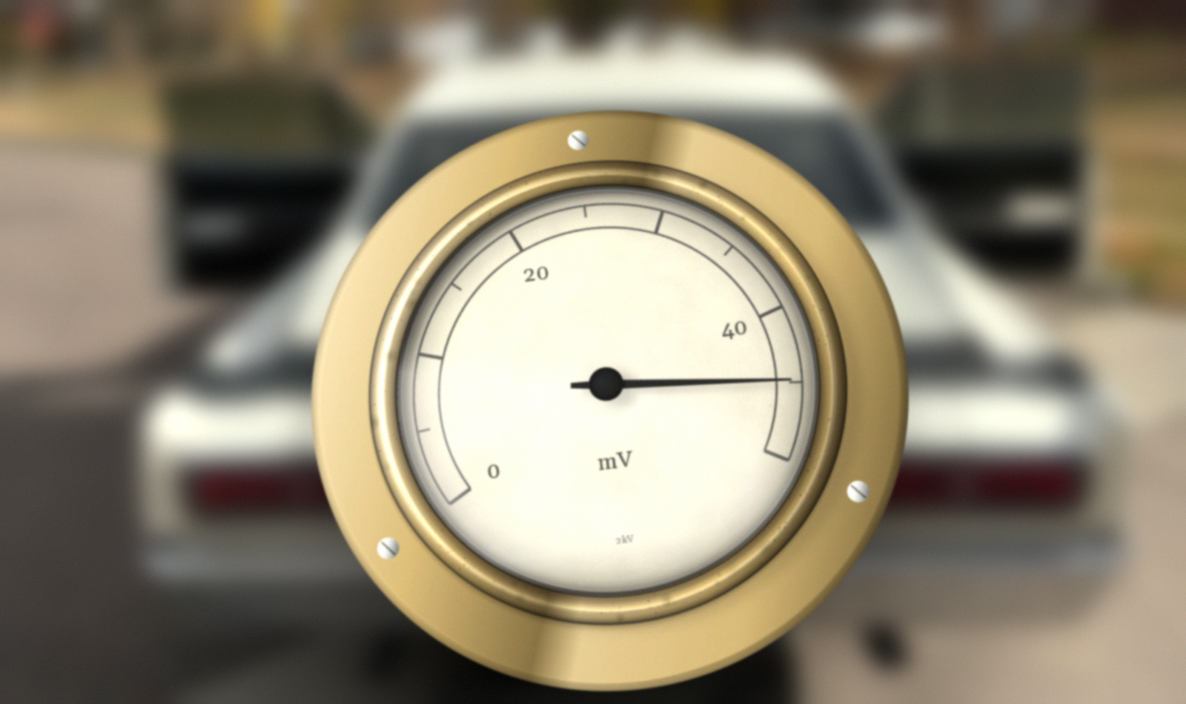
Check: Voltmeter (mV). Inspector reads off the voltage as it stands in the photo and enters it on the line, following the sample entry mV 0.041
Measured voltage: mV 45
